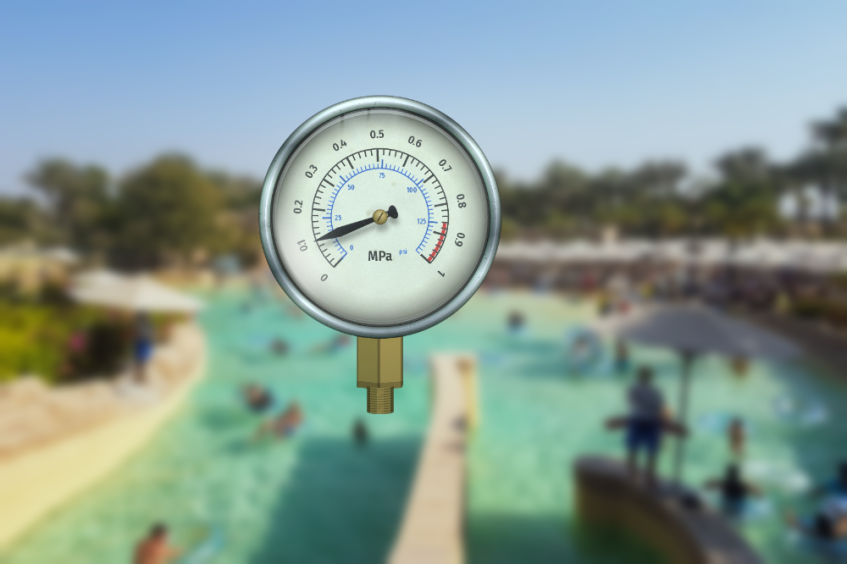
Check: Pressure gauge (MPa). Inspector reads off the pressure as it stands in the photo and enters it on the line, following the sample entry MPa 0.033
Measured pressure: MPa 0.1
